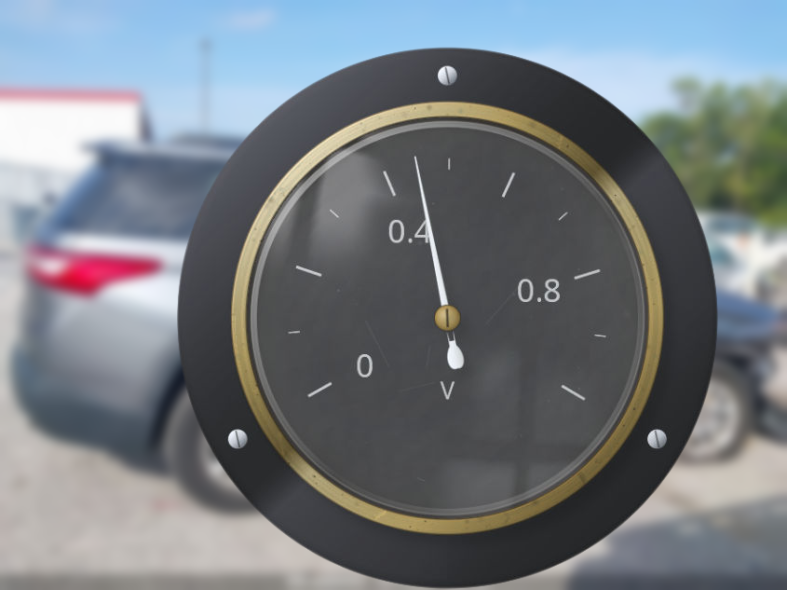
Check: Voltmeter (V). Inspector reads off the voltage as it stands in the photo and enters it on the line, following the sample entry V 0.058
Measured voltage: V 0.45
